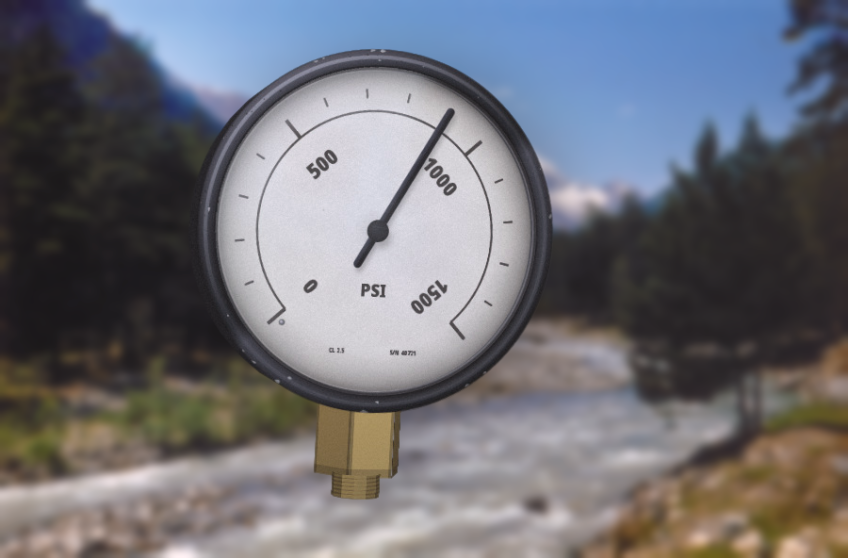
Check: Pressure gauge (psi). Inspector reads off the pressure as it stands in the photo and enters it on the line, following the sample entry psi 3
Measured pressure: psi 900
